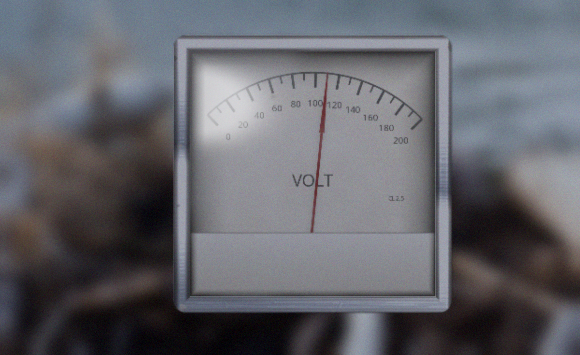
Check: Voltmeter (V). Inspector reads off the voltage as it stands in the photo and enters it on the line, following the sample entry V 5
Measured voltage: V 110
